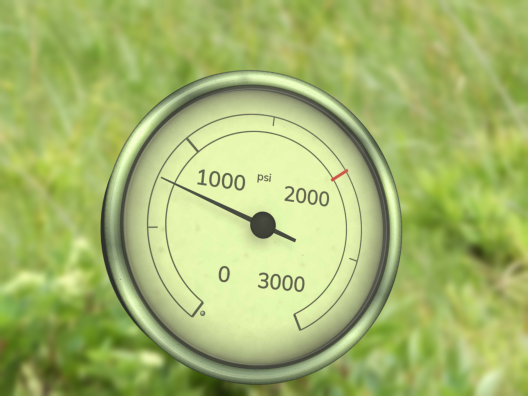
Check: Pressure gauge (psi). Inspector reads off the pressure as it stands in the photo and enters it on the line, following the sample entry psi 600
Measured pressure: psi 750
